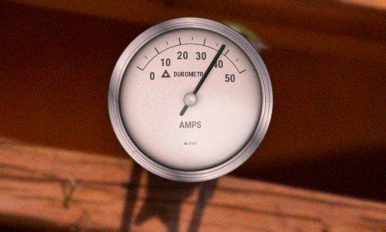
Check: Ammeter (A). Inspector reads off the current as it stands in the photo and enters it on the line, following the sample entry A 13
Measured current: A 37.5
